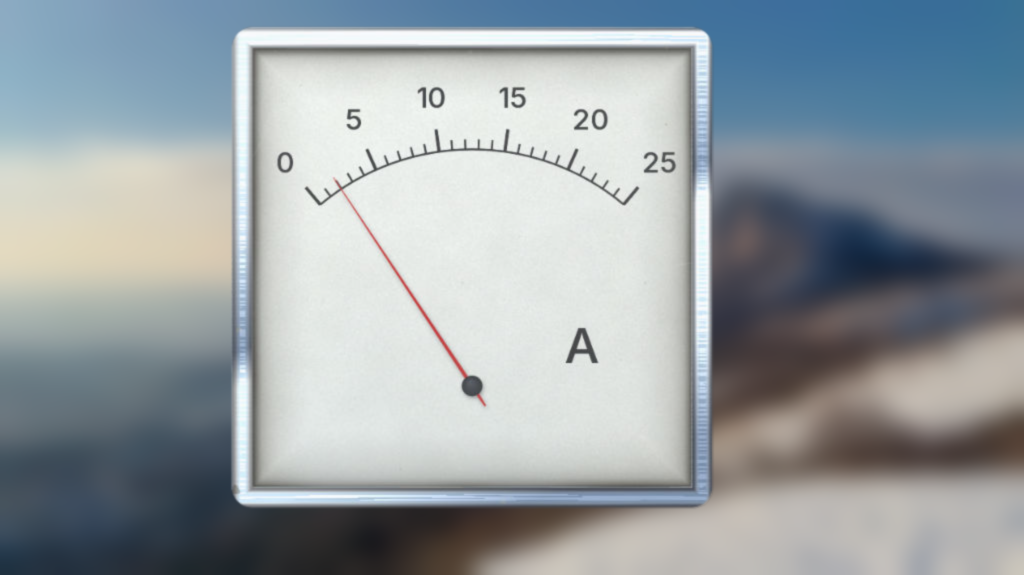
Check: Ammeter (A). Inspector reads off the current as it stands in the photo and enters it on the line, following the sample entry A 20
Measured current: A 2
